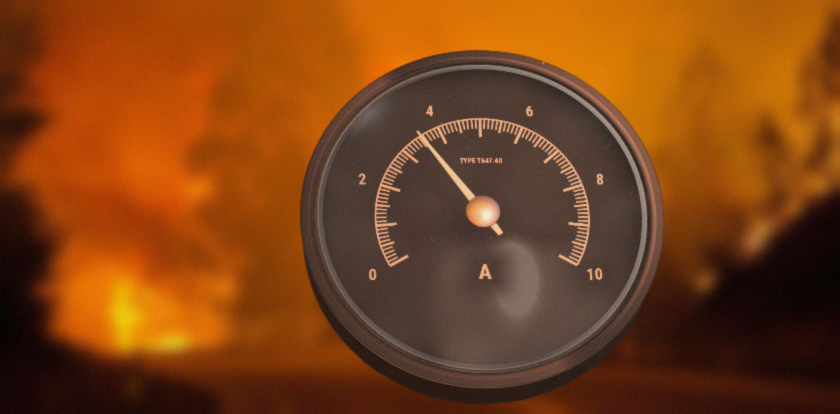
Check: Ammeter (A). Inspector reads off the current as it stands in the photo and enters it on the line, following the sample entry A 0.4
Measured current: A 3.5
